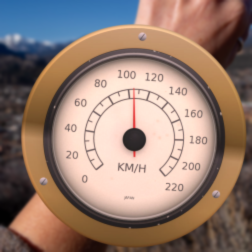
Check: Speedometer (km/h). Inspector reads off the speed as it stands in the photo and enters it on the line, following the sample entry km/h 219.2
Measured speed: km/h 105
